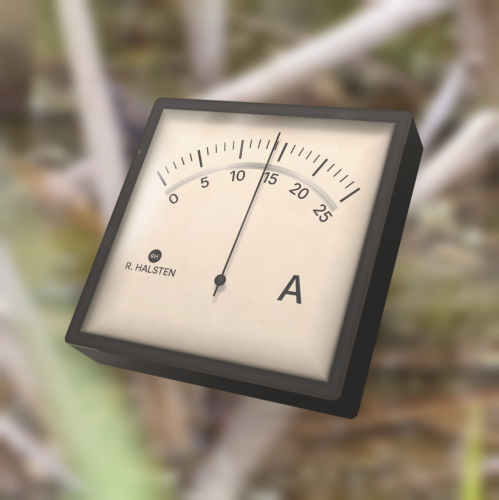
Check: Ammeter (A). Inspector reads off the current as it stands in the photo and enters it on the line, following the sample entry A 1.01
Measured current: A 14
